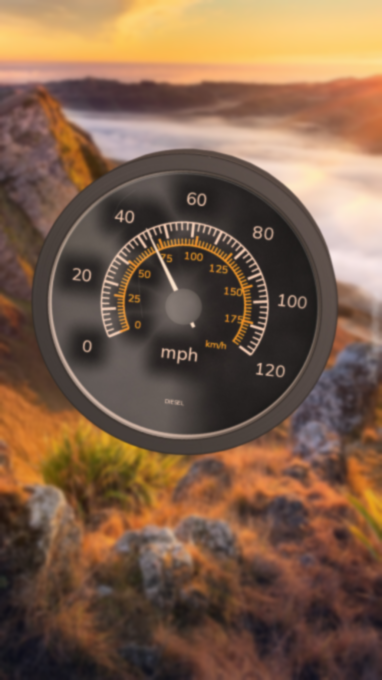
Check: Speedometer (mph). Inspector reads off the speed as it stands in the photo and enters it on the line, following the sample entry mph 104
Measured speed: mph 44
